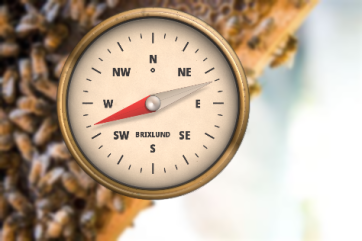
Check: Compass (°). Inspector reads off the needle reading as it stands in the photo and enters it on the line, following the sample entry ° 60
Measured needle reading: ° 250
